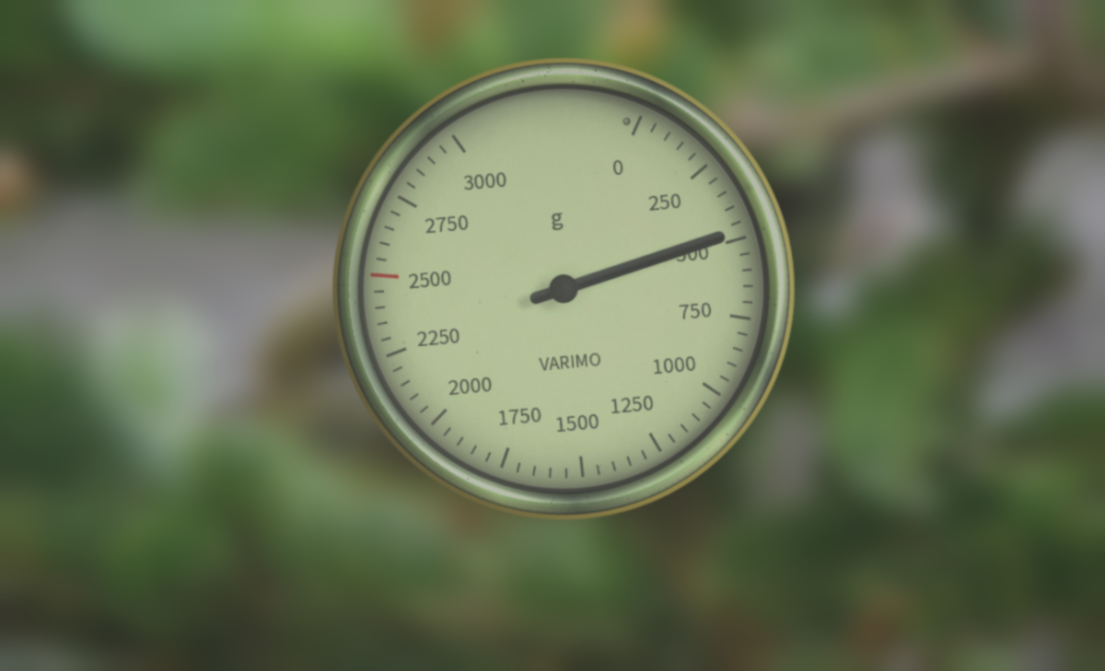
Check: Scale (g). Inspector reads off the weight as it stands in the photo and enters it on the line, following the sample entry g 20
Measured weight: g 475
